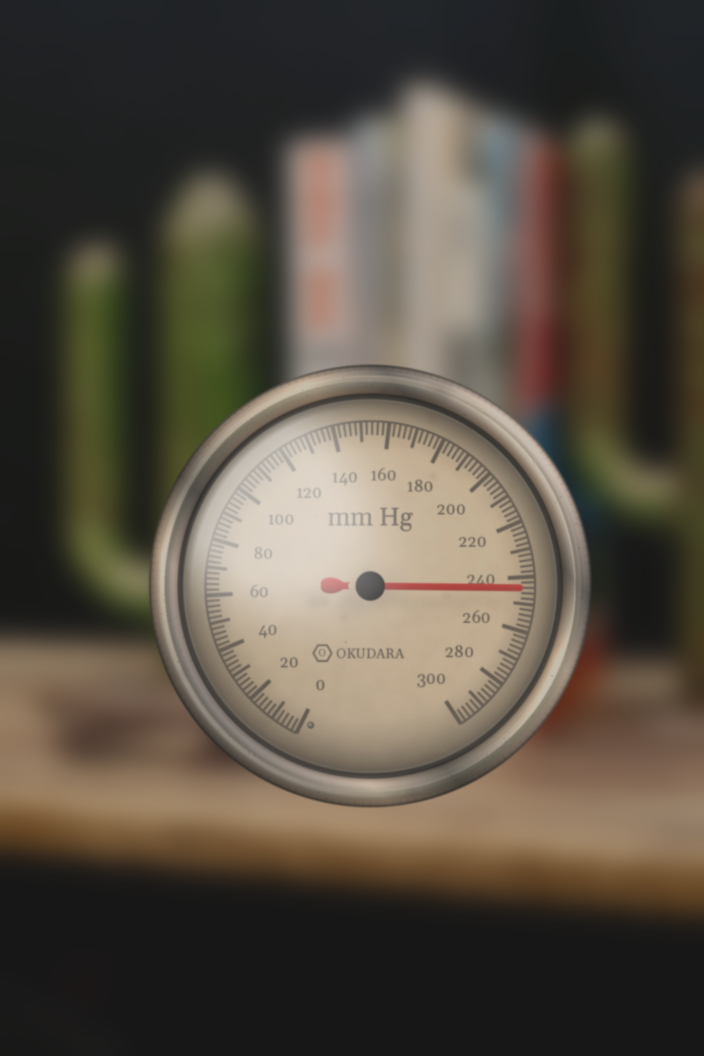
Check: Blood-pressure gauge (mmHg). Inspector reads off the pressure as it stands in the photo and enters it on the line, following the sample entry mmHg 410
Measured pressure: mmHg 244
